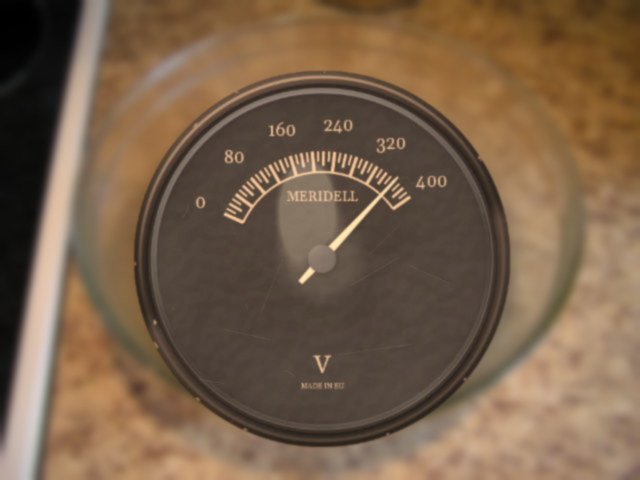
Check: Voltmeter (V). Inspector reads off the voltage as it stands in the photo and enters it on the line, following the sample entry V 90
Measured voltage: V 360
